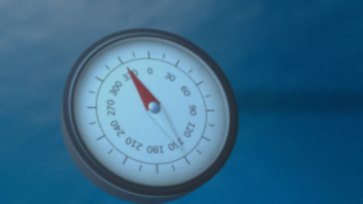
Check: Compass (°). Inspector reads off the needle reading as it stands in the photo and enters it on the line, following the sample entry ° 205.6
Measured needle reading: ° 330
